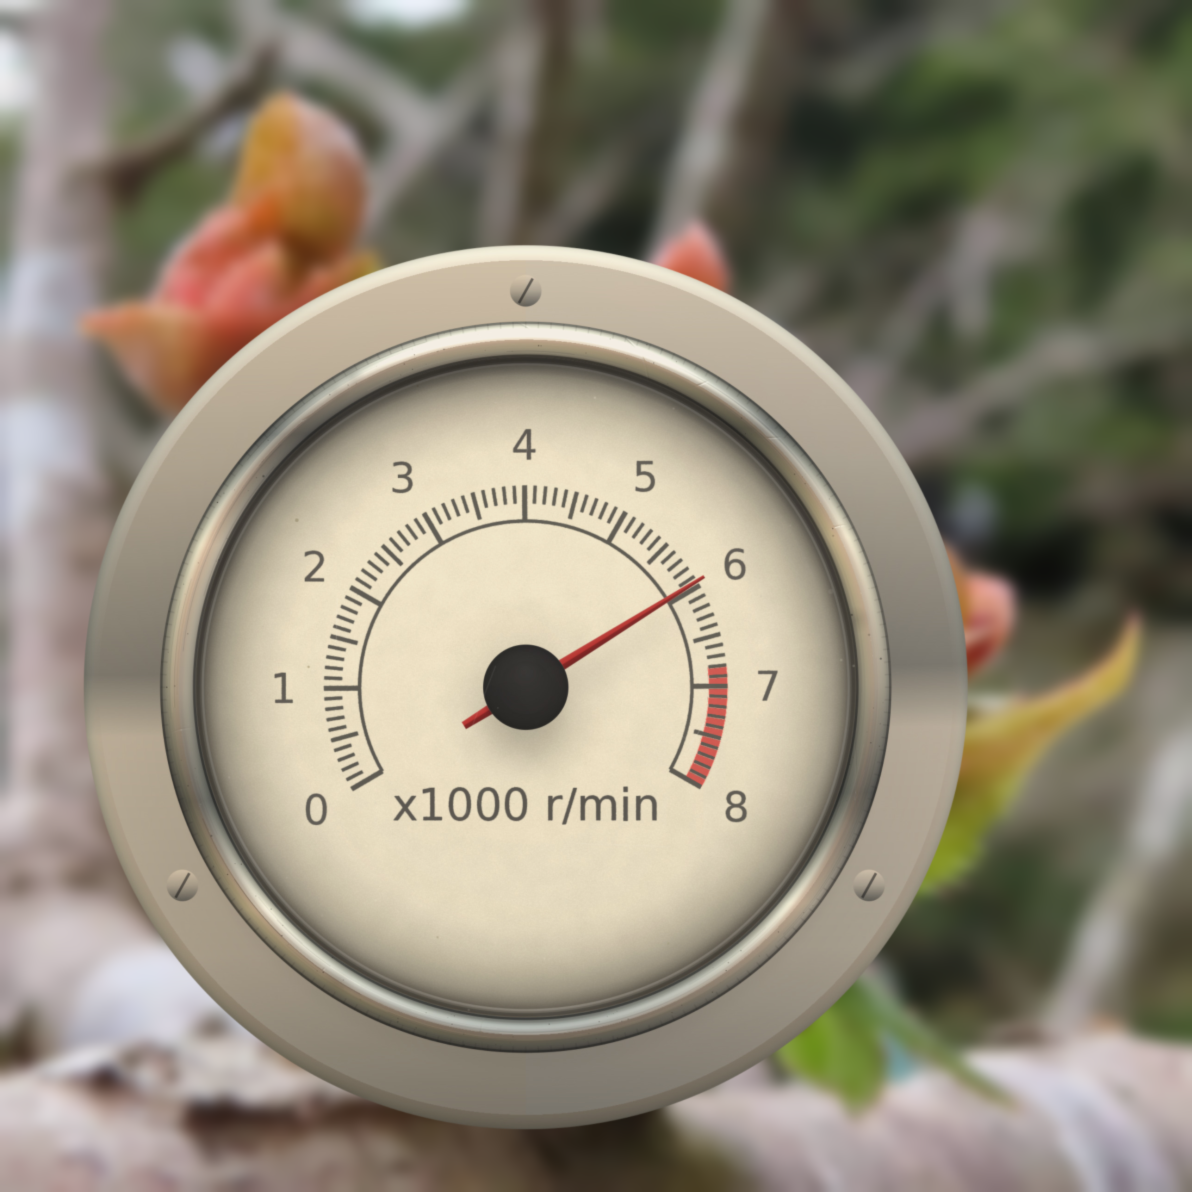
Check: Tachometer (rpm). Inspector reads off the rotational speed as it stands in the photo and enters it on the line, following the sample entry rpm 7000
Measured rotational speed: rpm 5950
